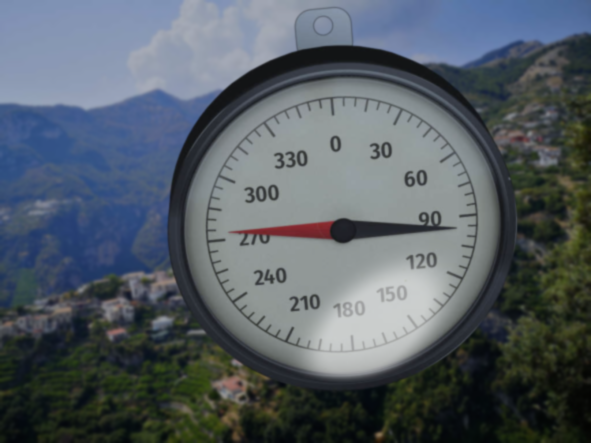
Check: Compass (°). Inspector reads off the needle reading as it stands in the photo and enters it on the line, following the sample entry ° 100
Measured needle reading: ° 275
